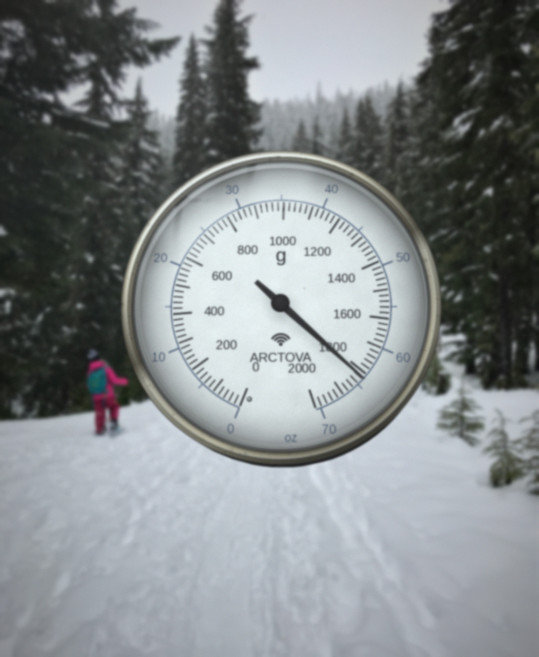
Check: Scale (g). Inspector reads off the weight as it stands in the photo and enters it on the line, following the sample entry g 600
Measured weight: g 1820
